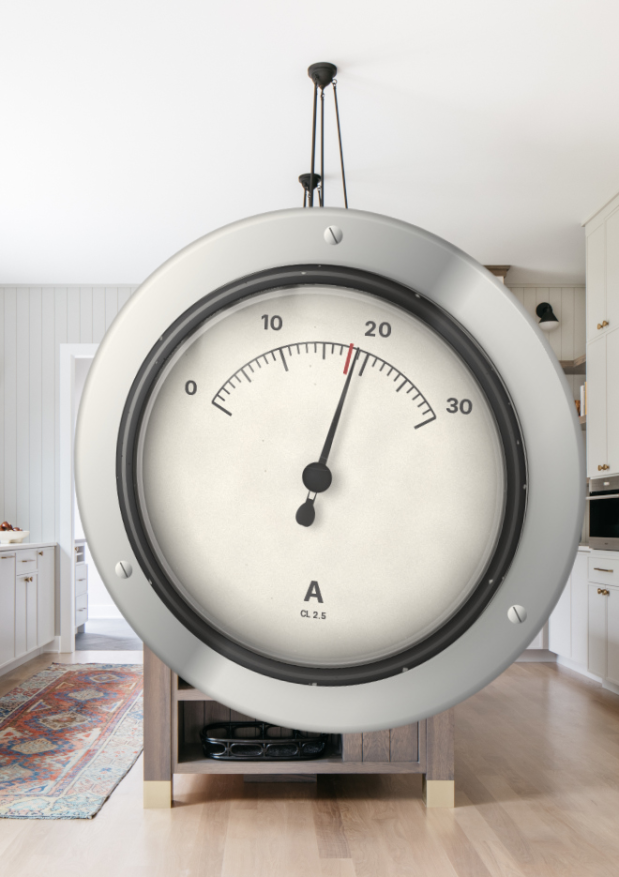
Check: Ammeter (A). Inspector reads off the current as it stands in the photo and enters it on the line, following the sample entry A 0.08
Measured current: A 19
